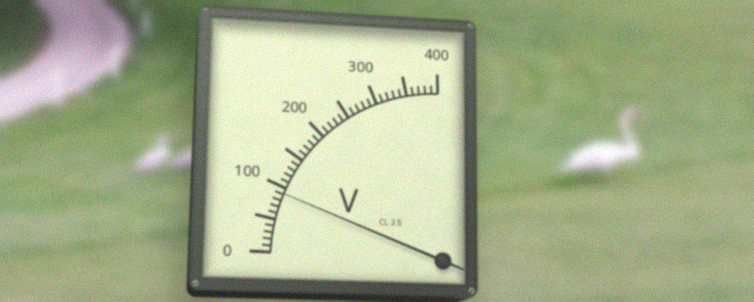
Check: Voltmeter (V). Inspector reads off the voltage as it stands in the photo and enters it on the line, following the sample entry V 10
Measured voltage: V 90
